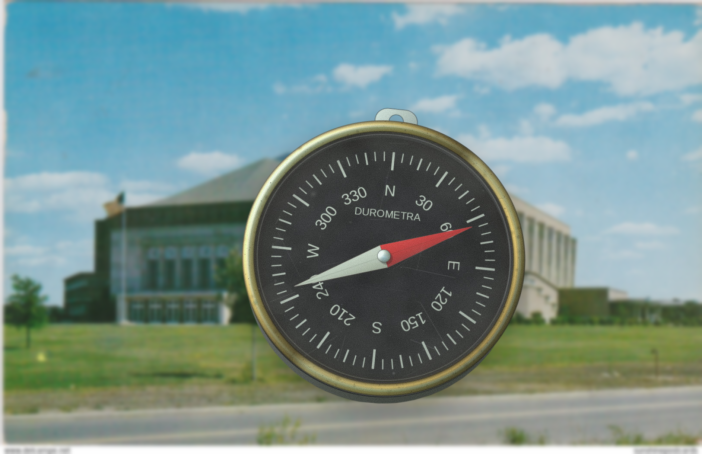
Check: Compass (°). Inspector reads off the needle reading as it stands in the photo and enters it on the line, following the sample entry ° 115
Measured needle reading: ° 65
